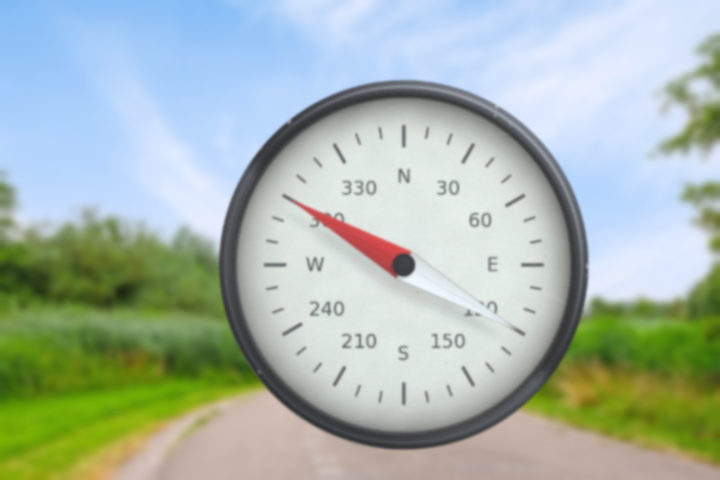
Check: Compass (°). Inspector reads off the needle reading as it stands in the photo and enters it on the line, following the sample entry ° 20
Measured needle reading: ° 300
